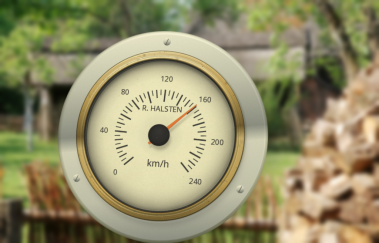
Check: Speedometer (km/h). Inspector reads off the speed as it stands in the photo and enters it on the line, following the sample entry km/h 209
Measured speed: km/h 160
